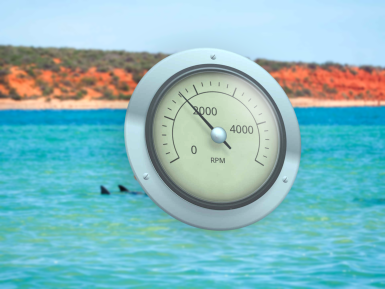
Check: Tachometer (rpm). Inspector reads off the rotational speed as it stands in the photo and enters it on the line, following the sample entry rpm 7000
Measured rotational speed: rpm 1600
